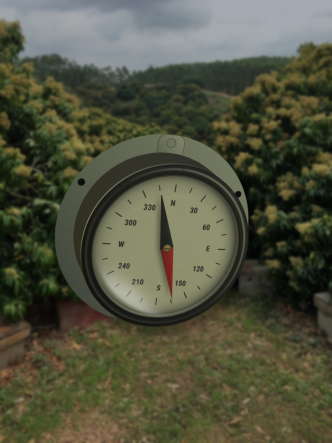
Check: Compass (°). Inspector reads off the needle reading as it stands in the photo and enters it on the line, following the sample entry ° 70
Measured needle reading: ° 165
